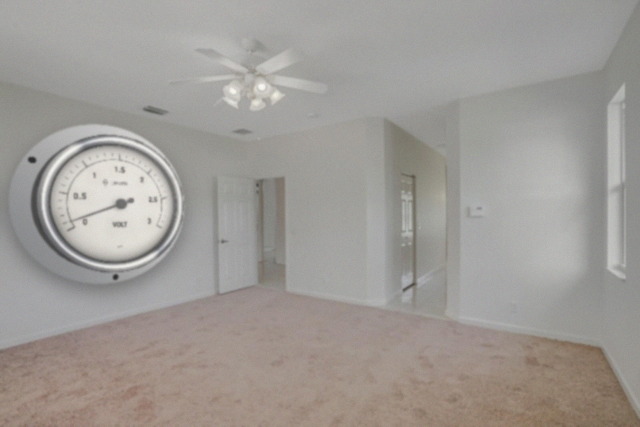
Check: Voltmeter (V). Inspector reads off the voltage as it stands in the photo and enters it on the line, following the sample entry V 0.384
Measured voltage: V 0.1
